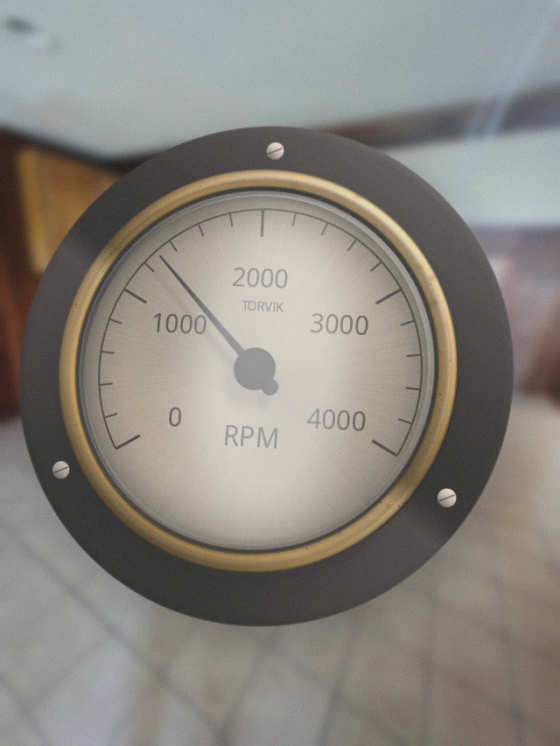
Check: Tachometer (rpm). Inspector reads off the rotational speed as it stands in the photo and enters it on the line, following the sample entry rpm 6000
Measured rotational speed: rpm 1300
